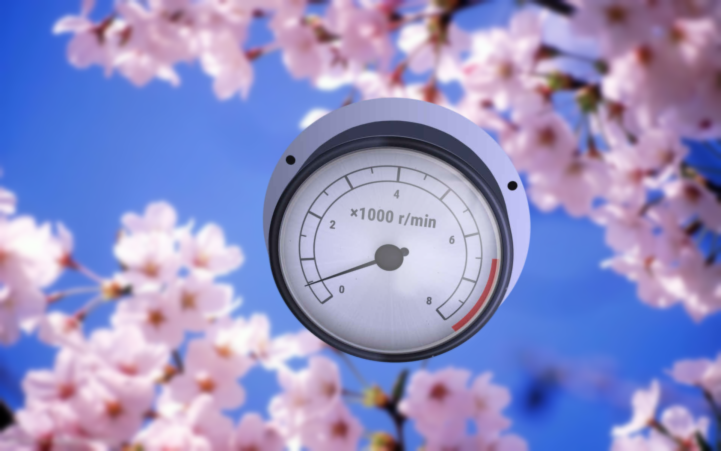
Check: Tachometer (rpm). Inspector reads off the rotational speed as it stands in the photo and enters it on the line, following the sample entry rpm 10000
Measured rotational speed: rpm 500
